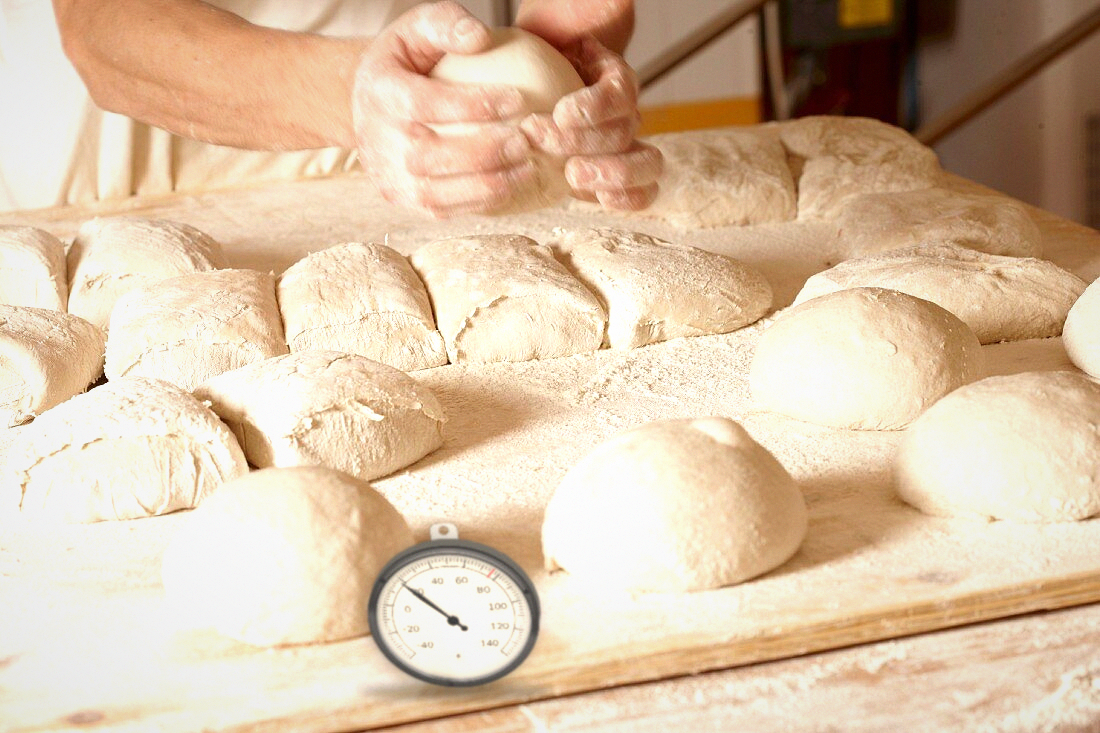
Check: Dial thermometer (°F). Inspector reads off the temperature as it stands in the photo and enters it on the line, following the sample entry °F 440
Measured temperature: °F 20
